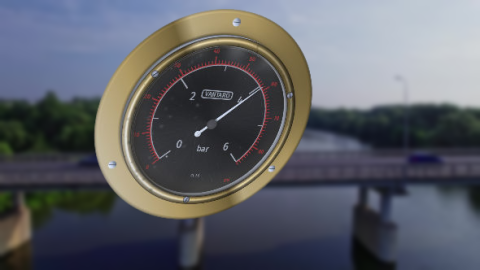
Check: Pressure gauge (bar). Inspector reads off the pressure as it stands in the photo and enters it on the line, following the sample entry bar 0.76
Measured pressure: bar 4
